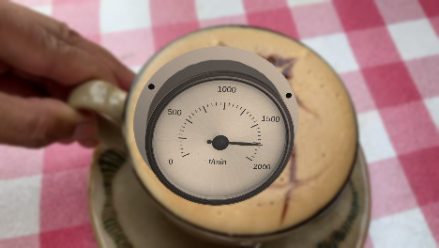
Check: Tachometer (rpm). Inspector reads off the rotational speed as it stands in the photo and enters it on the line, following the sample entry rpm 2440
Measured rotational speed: rpm 1750
